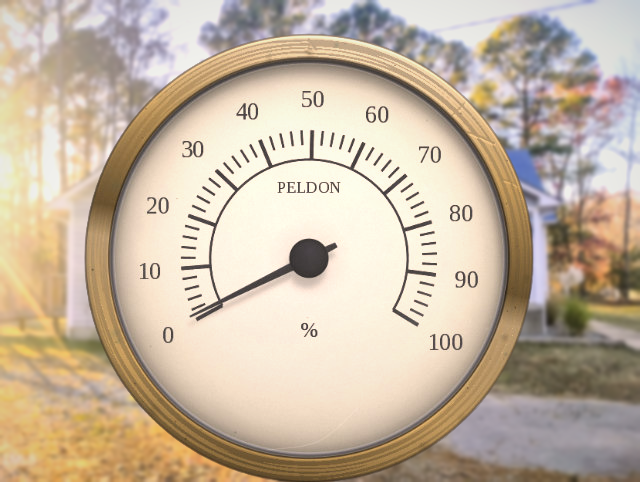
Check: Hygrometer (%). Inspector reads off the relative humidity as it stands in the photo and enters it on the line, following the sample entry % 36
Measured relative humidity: % 1
